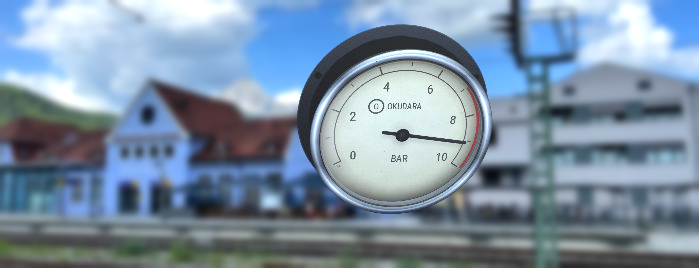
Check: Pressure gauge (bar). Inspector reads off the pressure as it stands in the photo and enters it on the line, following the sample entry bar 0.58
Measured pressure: bar 9
